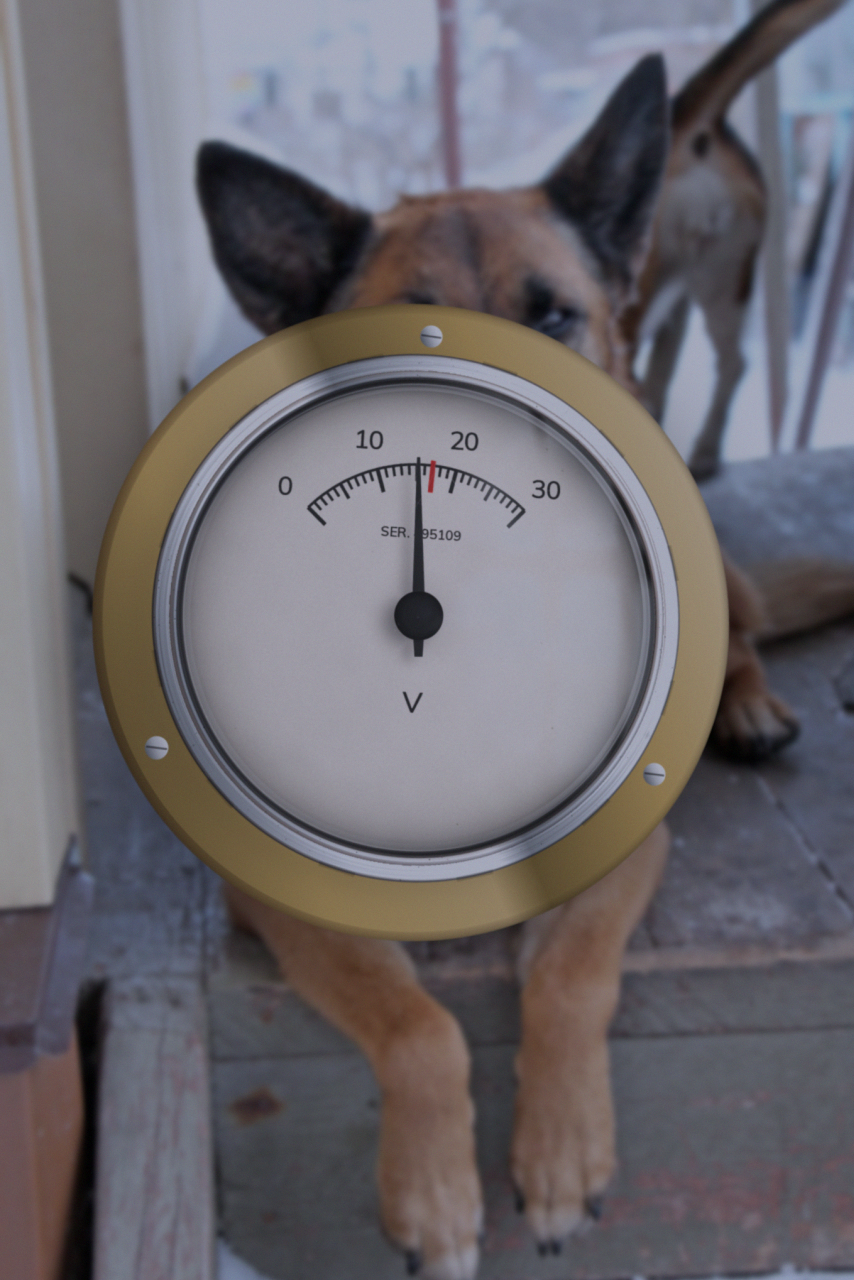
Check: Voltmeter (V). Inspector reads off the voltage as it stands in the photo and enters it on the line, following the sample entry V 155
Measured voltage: V 15
